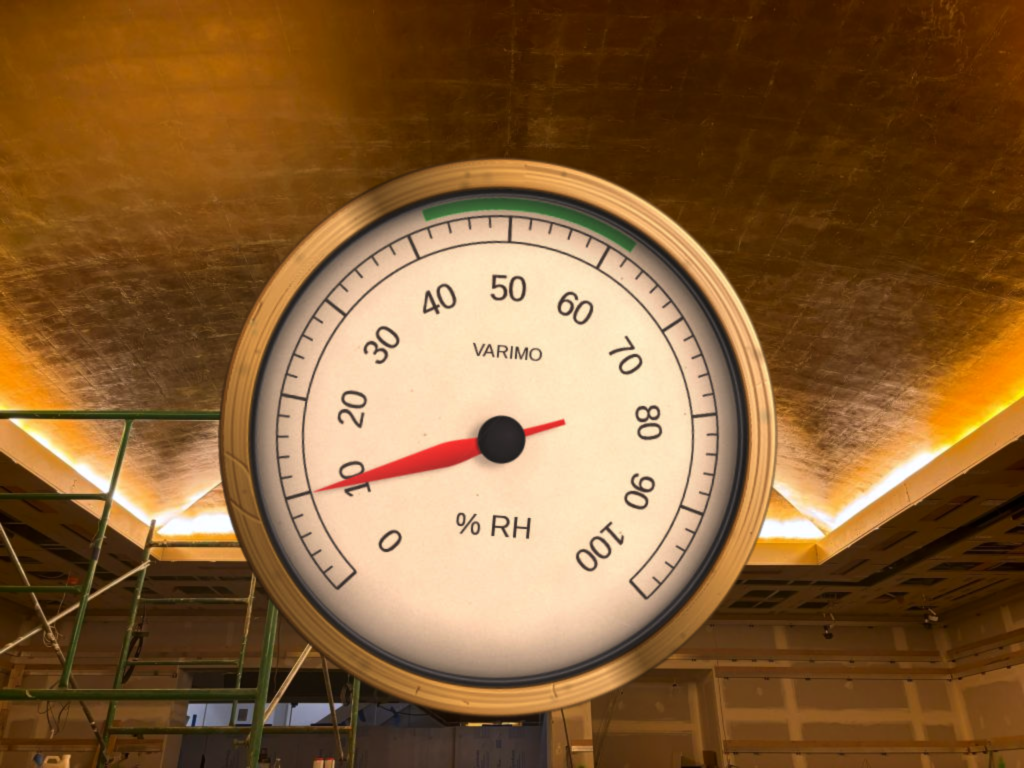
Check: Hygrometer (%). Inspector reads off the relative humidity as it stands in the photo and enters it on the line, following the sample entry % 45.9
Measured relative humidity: % 10
